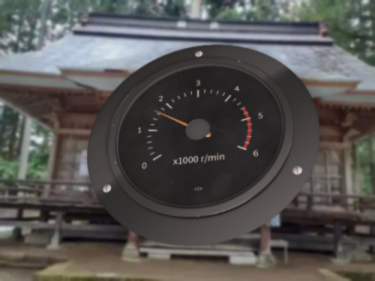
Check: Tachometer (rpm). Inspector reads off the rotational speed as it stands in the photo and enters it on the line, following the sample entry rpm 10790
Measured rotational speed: rpm 1600
